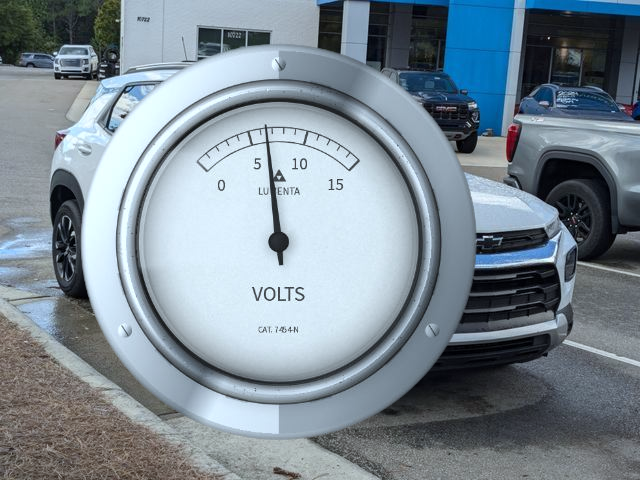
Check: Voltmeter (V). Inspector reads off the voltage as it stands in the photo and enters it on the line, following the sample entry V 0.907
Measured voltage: V 6.5
